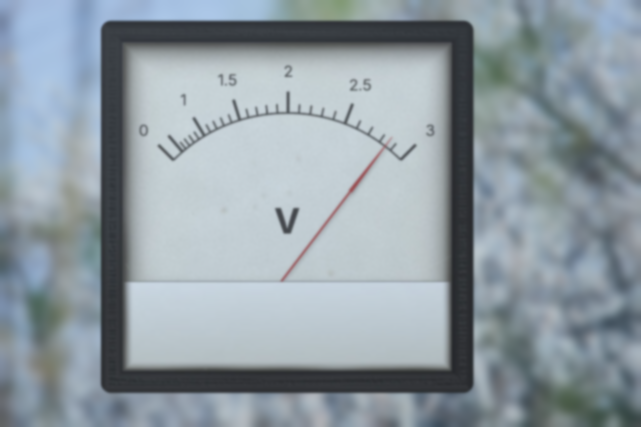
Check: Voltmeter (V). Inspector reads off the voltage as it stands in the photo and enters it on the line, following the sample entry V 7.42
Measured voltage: V 2.85
